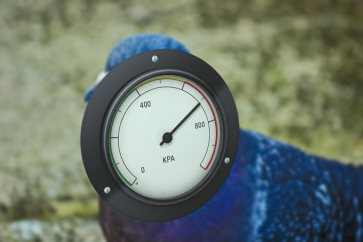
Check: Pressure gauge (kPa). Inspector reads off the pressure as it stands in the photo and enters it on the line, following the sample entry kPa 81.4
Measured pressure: kPa 700
